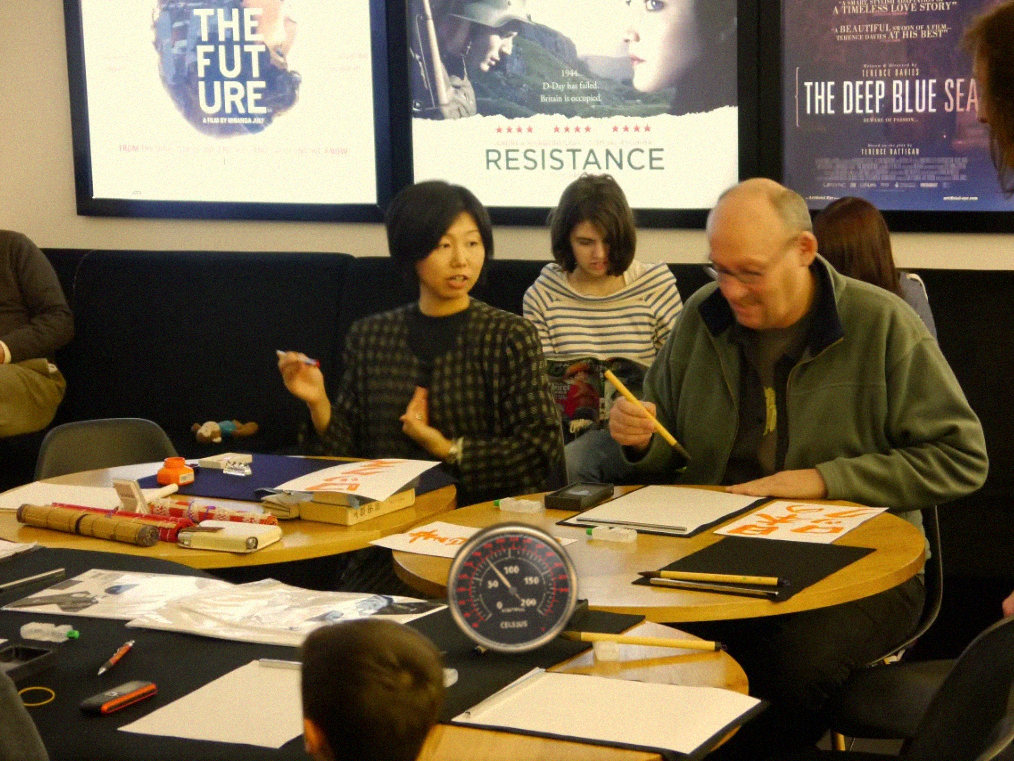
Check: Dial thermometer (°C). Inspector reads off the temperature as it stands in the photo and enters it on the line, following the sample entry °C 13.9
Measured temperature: °C 75
